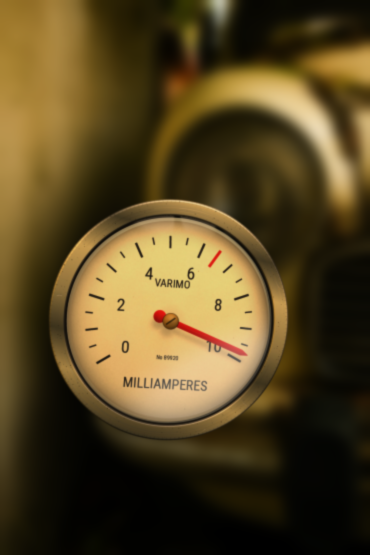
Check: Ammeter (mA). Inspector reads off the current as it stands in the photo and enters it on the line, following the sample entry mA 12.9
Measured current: mA 9.75
